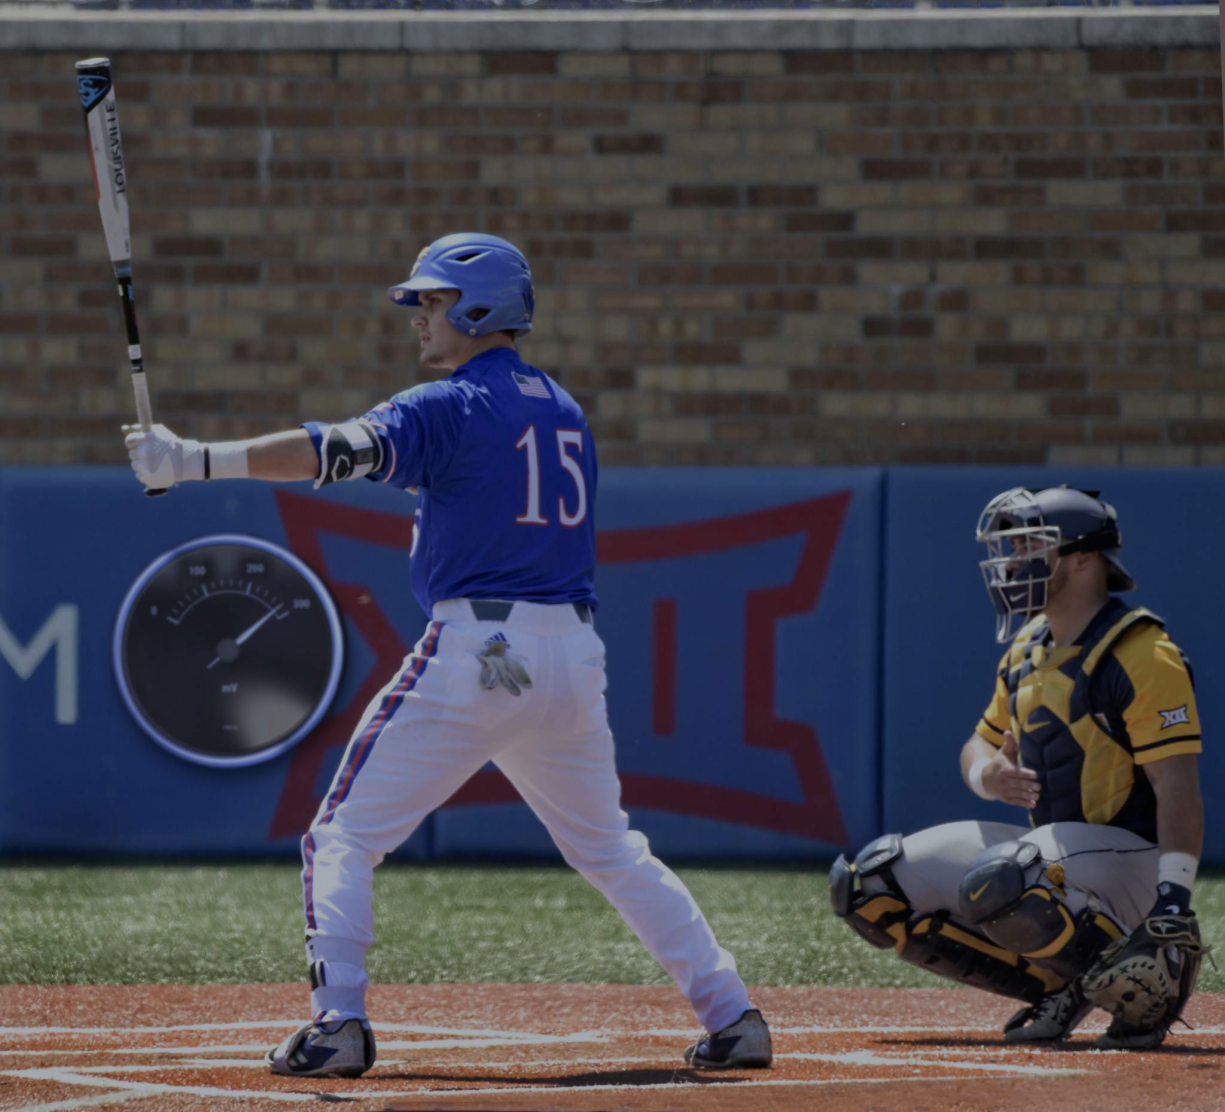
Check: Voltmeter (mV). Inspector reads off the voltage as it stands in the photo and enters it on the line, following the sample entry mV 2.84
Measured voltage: mV 280
